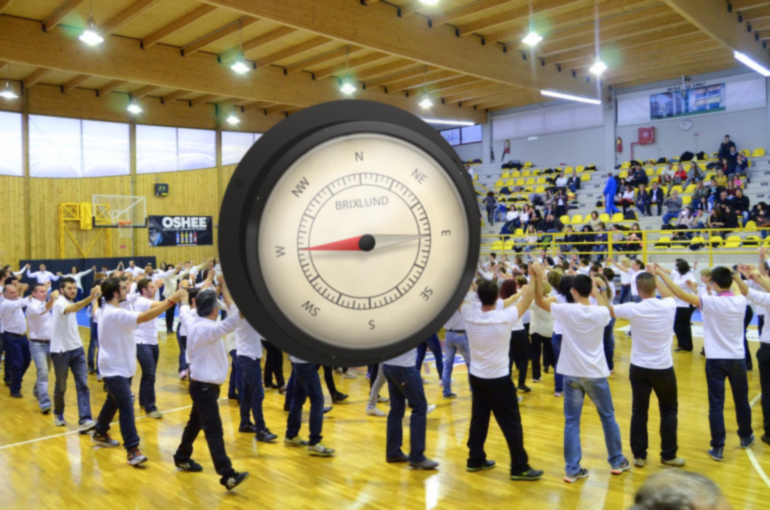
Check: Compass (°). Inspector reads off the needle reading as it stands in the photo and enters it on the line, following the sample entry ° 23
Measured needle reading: ° 270
